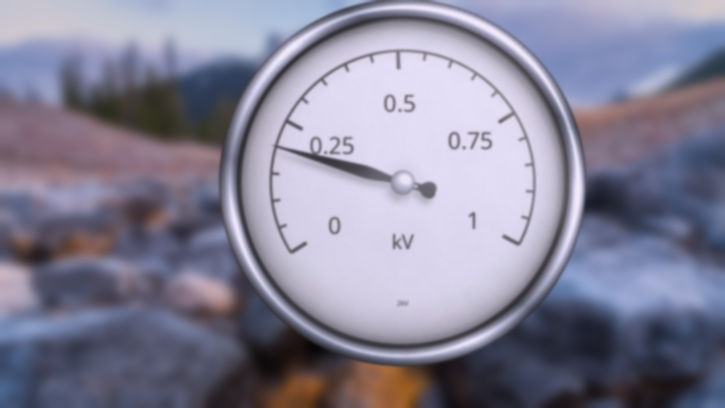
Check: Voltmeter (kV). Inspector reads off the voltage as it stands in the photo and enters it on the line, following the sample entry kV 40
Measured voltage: kV 0.2
